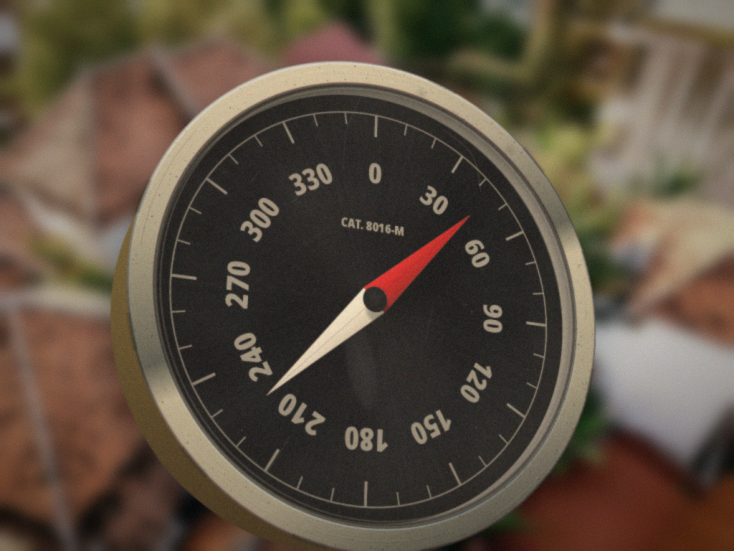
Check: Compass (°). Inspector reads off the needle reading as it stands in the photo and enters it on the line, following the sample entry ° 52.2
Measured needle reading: ° 45
